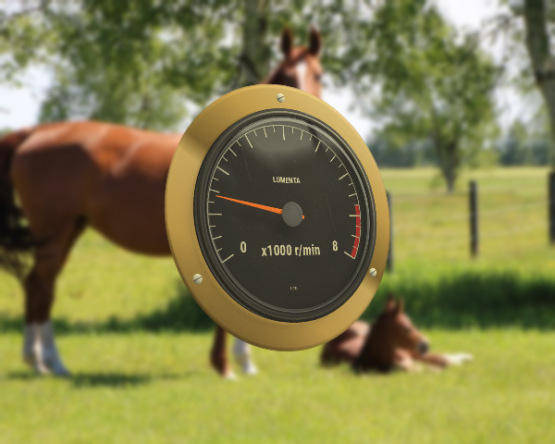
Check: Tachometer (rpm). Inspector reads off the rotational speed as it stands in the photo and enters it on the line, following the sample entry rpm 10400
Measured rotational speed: rpm 1375
